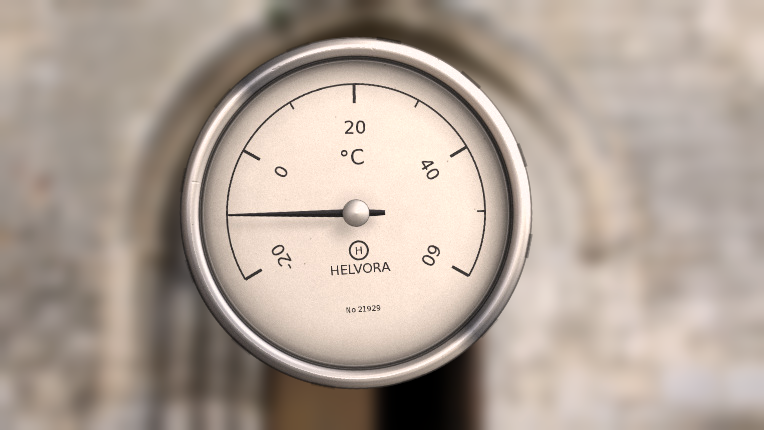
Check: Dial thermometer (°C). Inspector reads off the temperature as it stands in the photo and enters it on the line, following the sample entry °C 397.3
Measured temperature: °C -10
